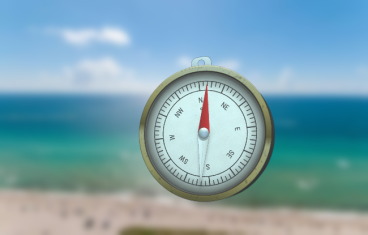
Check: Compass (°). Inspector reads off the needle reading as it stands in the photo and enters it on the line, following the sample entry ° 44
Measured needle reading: ° 10
